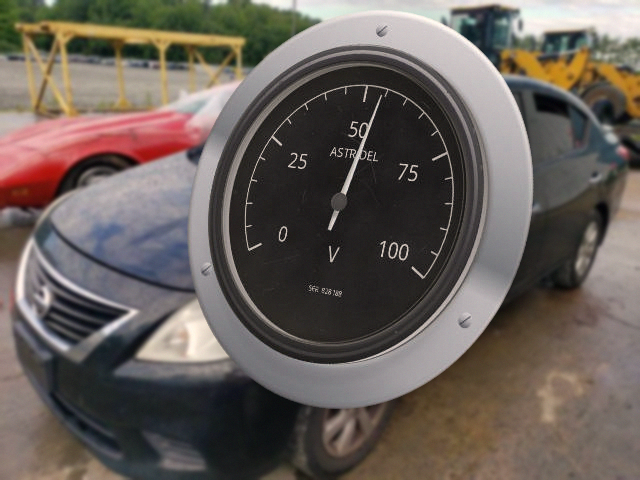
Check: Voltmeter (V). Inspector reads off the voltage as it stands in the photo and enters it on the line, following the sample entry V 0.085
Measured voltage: V 55
